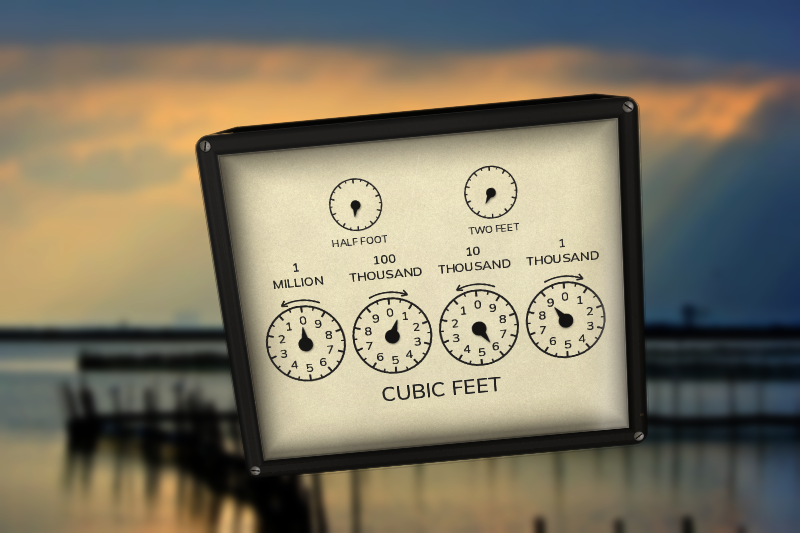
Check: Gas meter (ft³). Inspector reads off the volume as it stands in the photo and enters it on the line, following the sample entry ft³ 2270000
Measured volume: ft³ 5900
